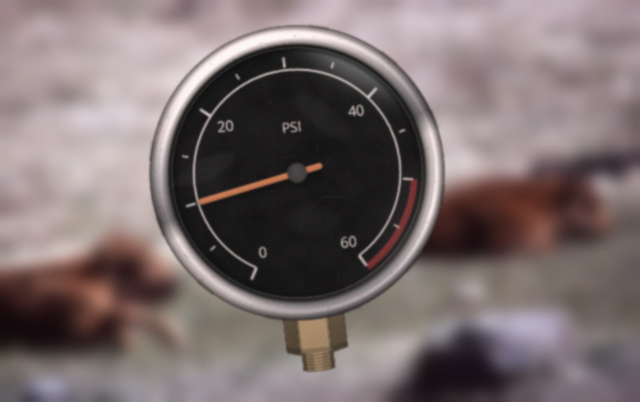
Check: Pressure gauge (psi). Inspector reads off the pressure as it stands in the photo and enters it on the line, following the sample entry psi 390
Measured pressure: psi 10
